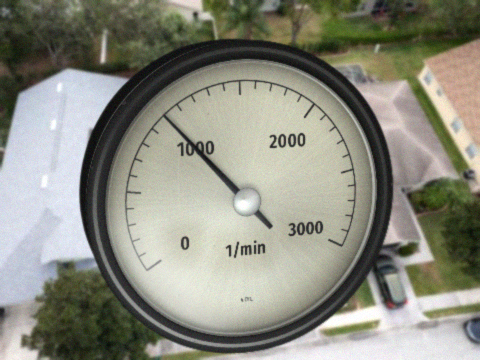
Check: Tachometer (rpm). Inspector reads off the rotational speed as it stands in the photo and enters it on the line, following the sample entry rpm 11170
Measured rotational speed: rpm 1000
